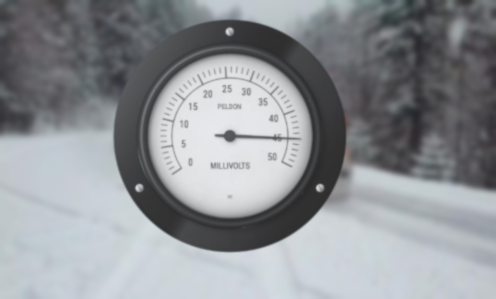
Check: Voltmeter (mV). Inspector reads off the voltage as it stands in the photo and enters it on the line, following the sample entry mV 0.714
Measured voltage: mV 45
